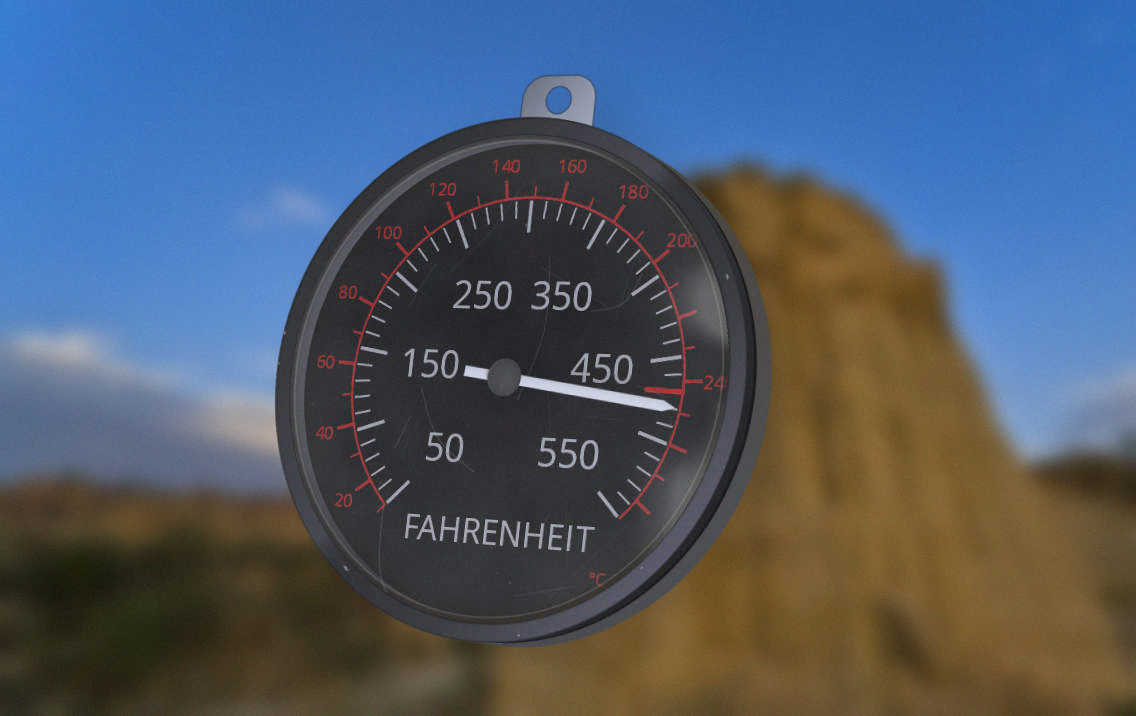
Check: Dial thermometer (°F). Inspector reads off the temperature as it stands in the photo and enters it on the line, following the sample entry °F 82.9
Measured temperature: °F 480
